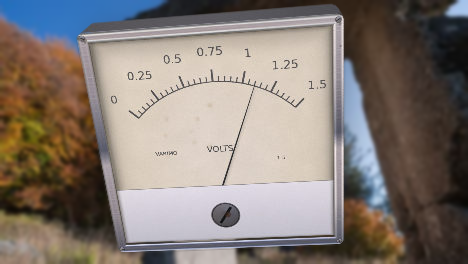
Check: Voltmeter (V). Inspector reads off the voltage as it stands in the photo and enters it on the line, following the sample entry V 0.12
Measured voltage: V 1.1
